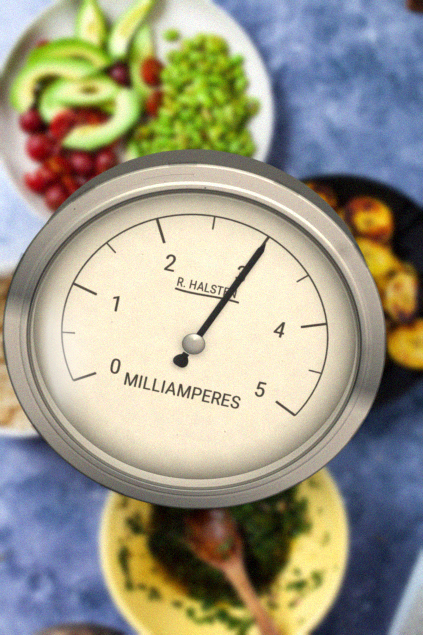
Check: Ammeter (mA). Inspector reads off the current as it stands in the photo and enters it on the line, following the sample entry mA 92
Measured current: mA 3
